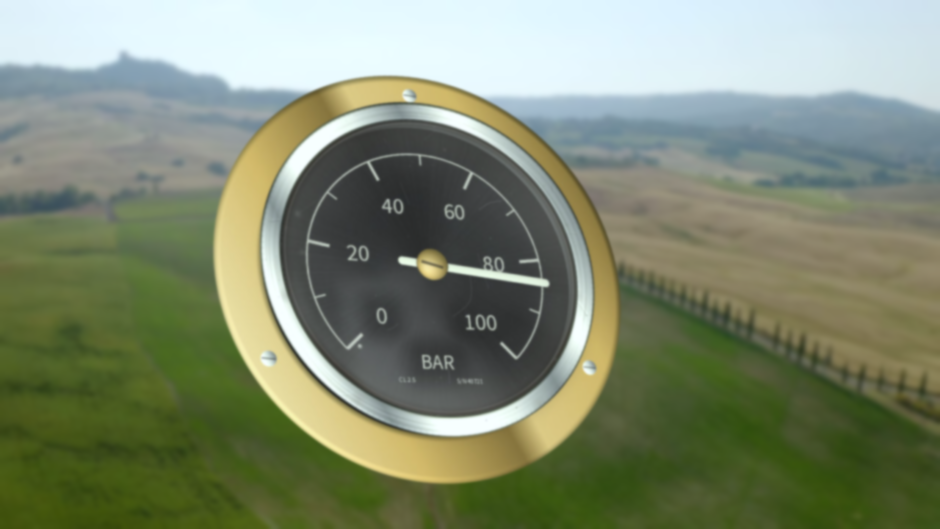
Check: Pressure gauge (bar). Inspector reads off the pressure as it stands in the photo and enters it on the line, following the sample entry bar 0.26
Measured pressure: bar 85
